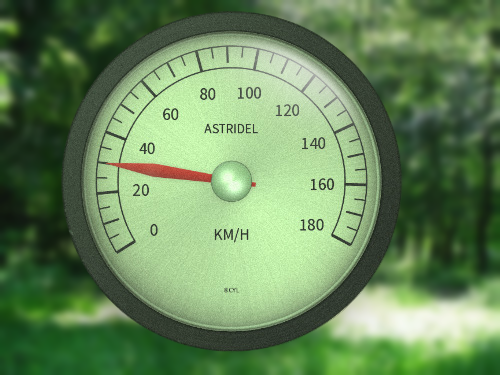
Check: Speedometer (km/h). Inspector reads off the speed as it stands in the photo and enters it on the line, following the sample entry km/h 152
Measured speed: km/h 30
